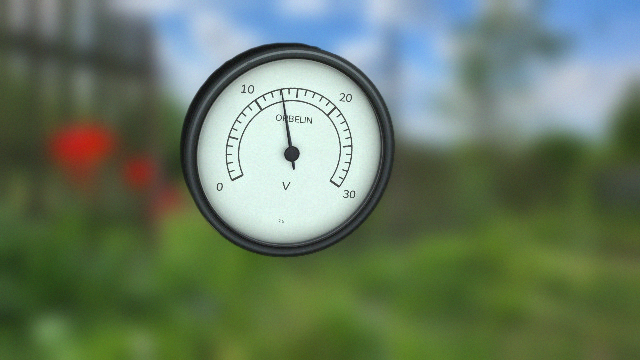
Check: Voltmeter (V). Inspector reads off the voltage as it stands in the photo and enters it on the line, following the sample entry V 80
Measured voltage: V 13
